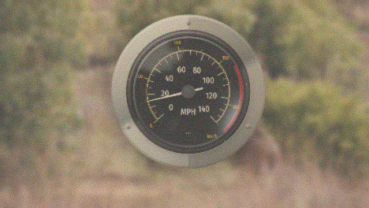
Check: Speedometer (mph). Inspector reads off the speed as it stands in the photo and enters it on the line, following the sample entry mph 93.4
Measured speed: mph 15
